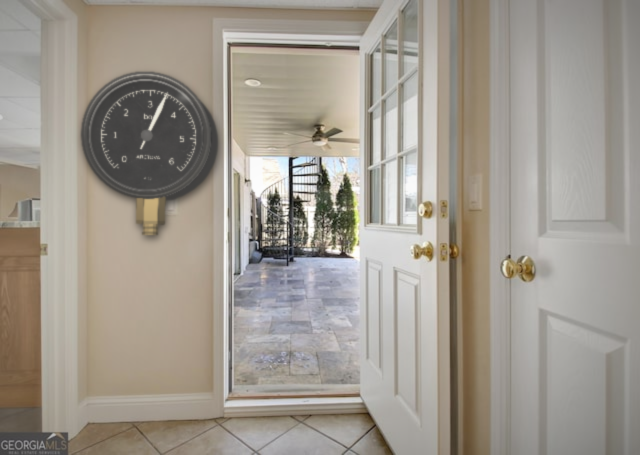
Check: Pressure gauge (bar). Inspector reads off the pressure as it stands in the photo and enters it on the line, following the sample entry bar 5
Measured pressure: bar 3.5
